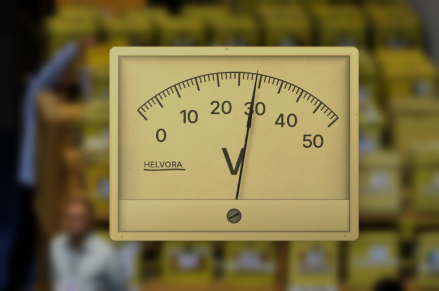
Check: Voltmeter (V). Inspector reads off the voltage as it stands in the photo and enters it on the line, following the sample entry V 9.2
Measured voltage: V 29
